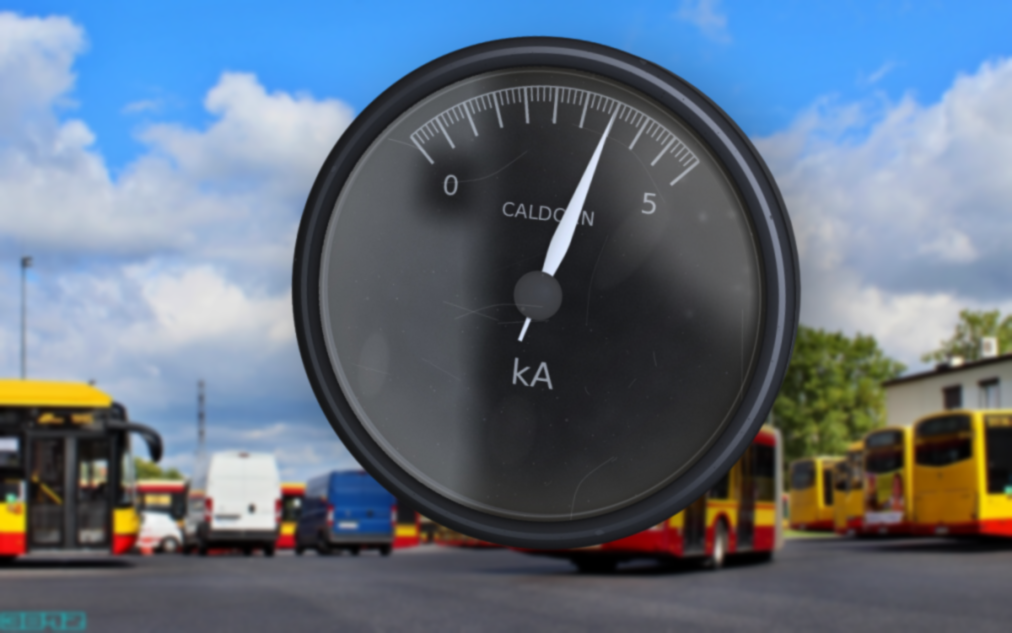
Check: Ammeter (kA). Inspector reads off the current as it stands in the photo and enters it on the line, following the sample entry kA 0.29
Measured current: kA 3.5
